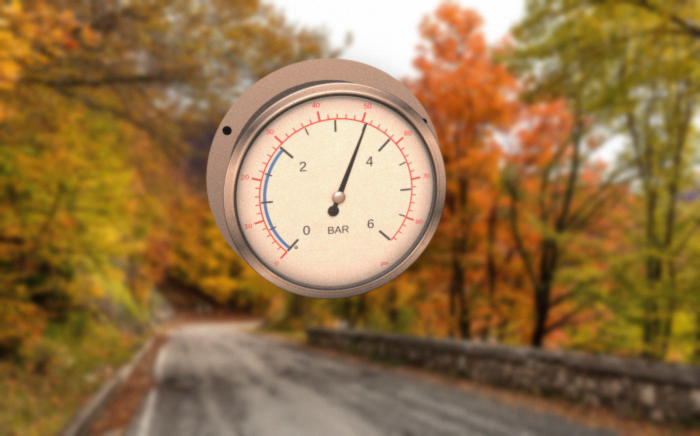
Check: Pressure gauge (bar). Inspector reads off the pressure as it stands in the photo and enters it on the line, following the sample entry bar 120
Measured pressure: bar 3.5
